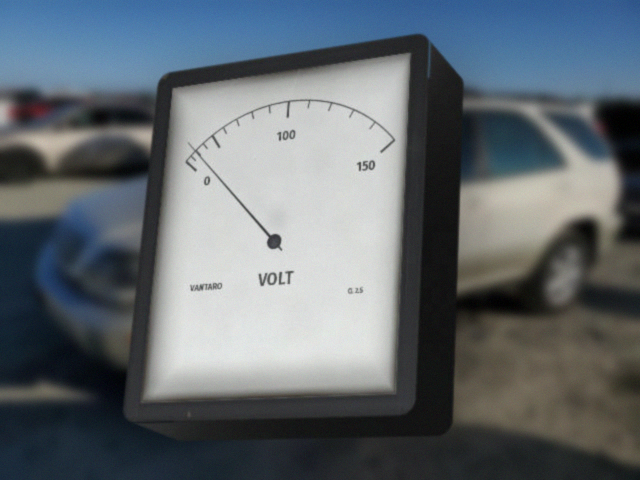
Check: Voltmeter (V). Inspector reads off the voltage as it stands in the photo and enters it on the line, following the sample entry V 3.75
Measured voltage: V 30
